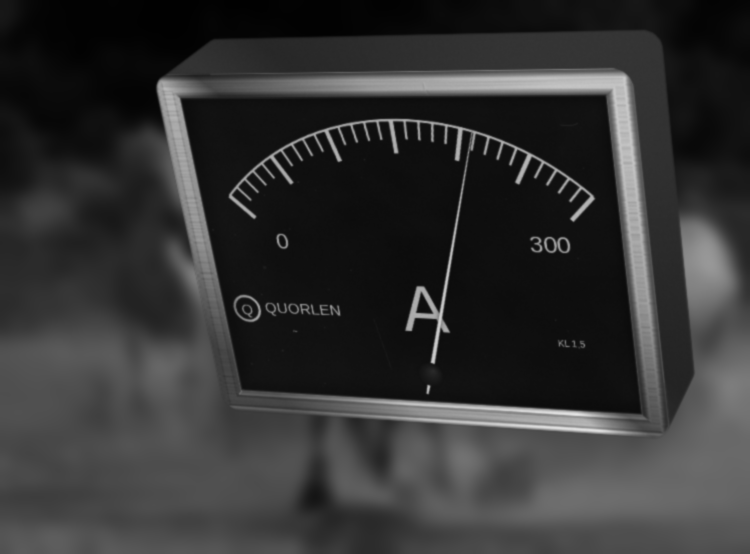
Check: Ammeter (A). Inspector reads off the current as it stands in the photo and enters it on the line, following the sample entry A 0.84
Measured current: A 210
